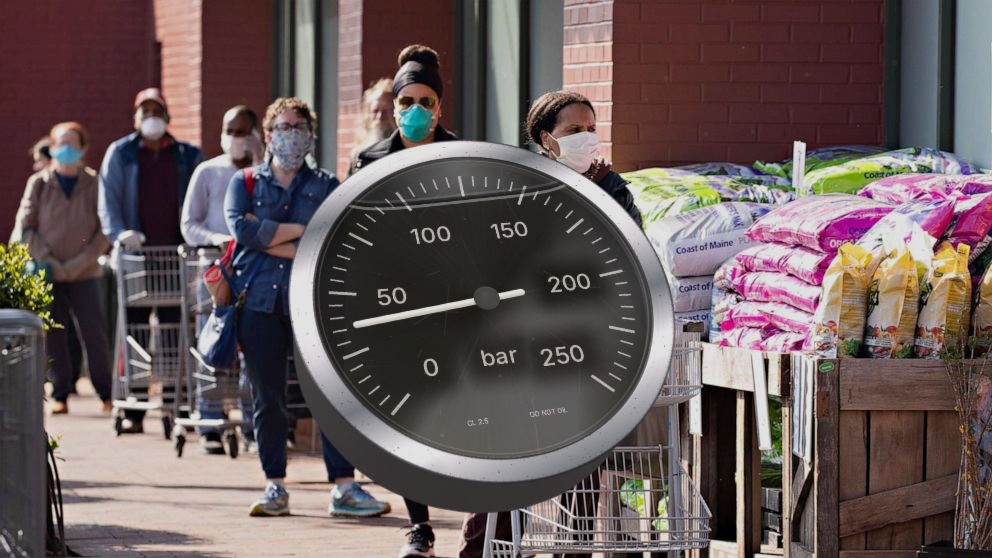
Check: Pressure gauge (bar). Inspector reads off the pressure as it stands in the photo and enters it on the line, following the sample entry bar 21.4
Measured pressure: bar 35
